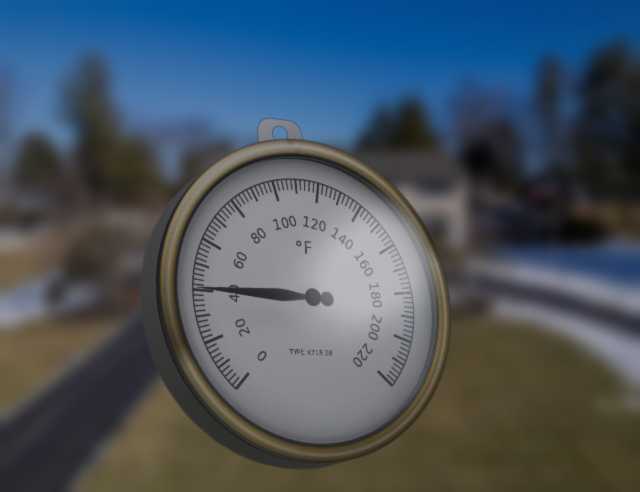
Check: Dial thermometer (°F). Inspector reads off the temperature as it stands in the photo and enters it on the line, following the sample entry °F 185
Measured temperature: °F 40
